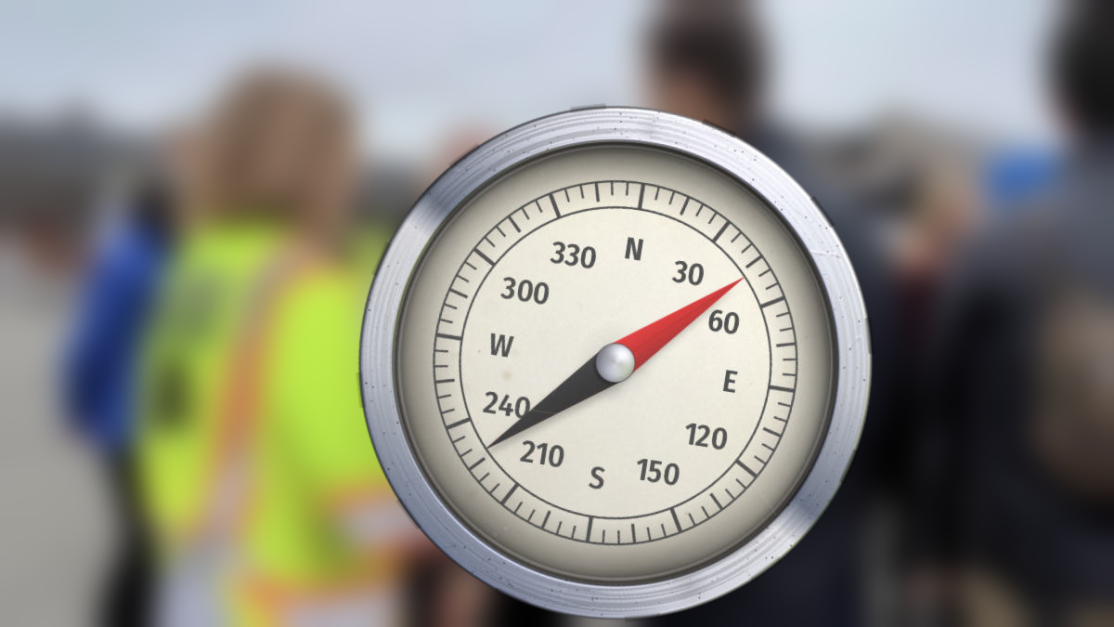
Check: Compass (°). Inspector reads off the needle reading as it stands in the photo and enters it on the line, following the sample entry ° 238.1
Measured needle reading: ° 47.5
